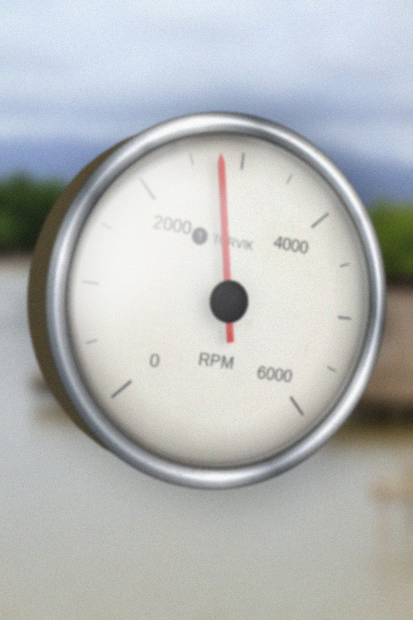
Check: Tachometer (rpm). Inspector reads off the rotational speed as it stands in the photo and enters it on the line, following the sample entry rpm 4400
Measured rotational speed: rpm 2750
